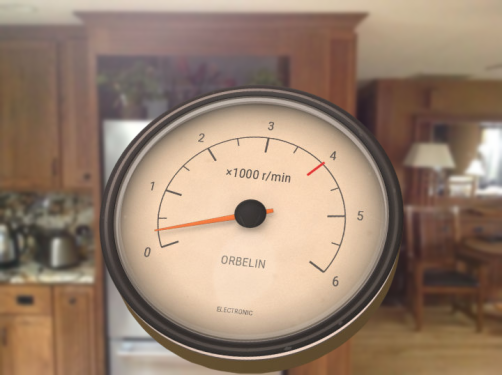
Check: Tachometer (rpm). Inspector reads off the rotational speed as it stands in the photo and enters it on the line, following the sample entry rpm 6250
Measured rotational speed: rpm 250
